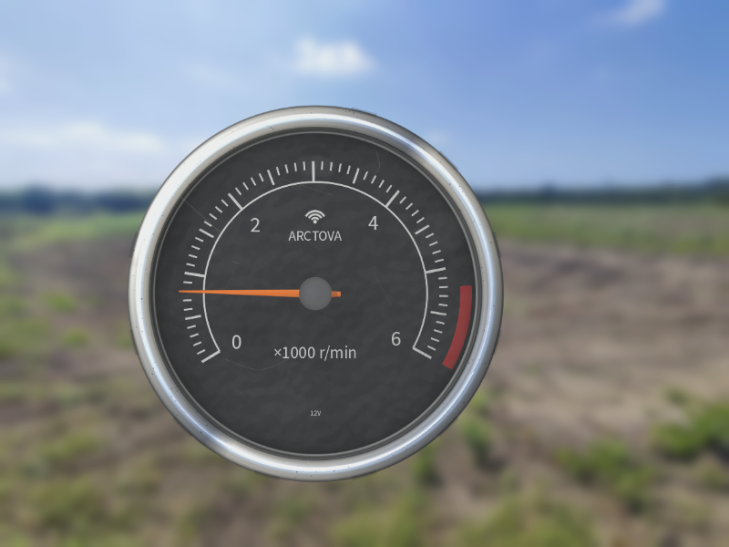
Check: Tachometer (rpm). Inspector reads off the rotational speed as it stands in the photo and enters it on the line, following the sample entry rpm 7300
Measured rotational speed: rpm 800
